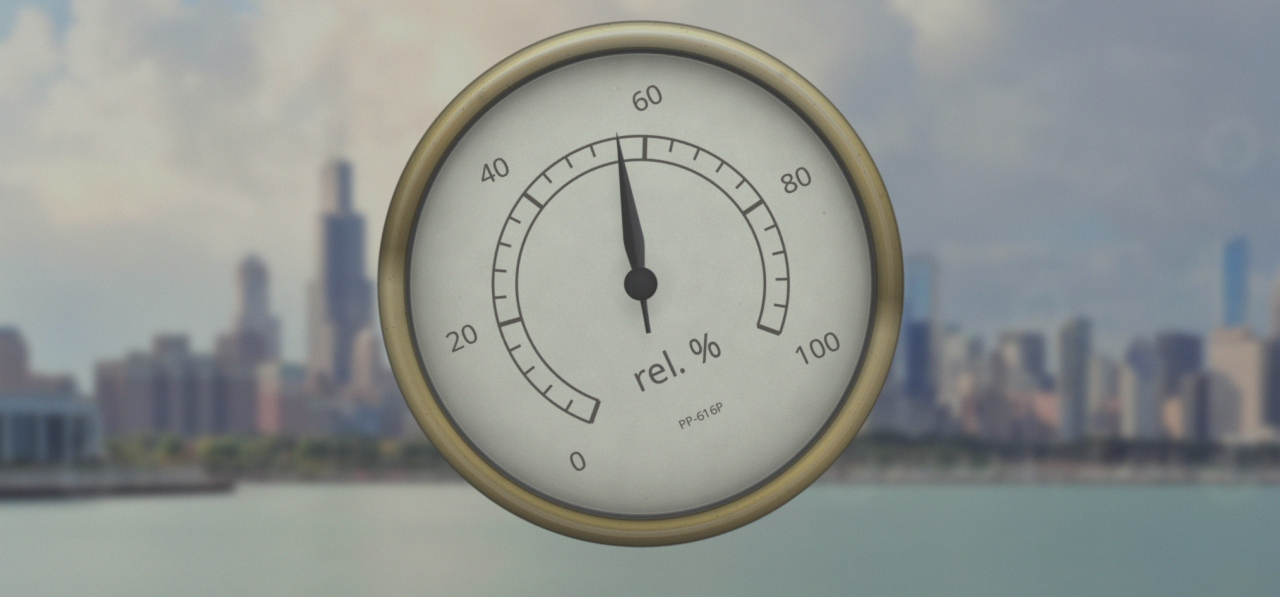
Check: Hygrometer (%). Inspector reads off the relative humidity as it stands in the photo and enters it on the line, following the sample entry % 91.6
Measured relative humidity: % 56
